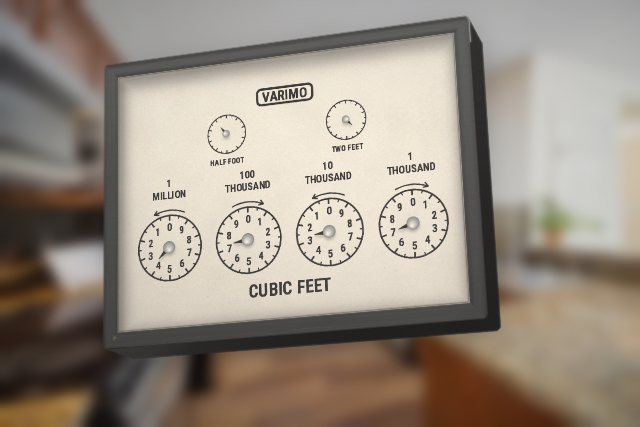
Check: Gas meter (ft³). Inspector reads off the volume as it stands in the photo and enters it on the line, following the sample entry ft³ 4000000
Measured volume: ft³ 372700
